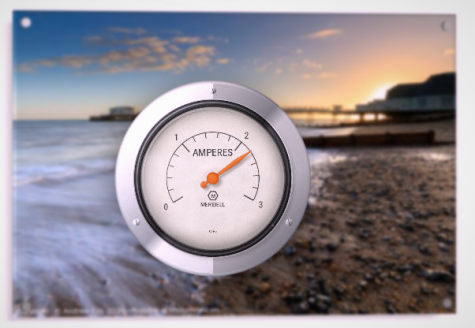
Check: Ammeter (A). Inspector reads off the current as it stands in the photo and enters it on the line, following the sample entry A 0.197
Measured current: A 2.2
